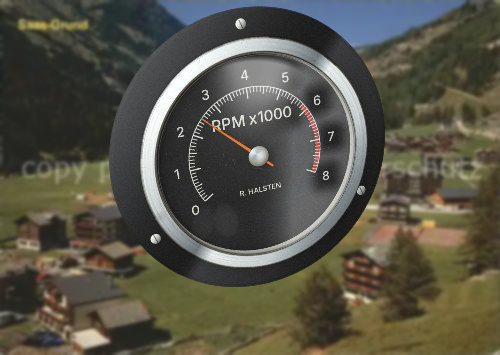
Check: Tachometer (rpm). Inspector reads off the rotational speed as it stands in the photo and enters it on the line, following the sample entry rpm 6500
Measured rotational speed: rpm 2500
